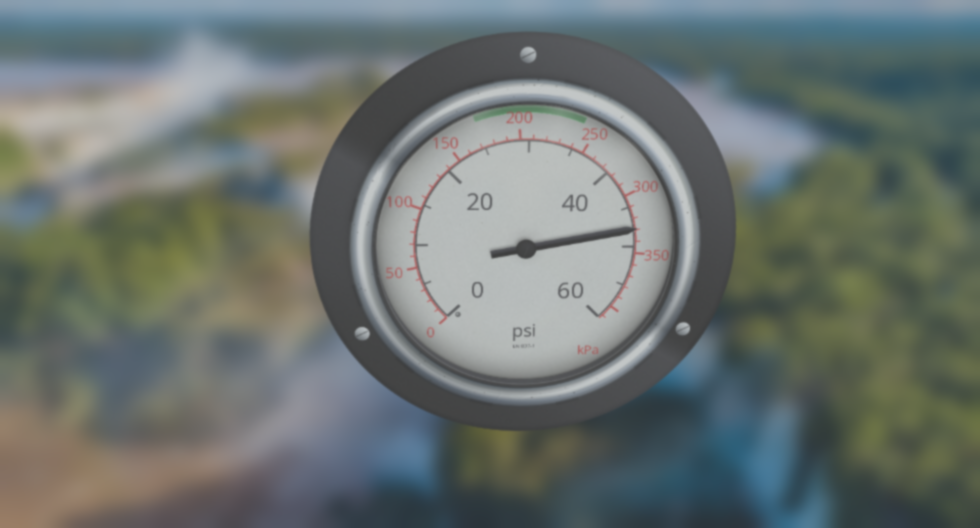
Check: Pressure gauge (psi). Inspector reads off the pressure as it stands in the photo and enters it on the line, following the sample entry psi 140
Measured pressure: psi 47.5
